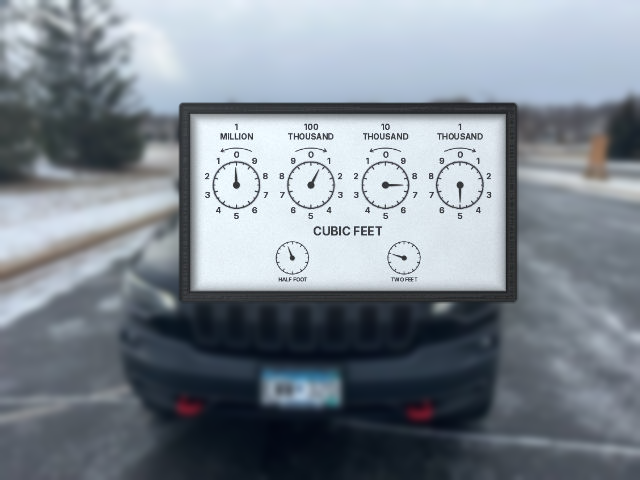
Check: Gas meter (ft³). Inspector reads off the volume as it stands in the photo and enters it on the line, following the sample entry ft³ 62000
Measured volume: ft³ 7500
